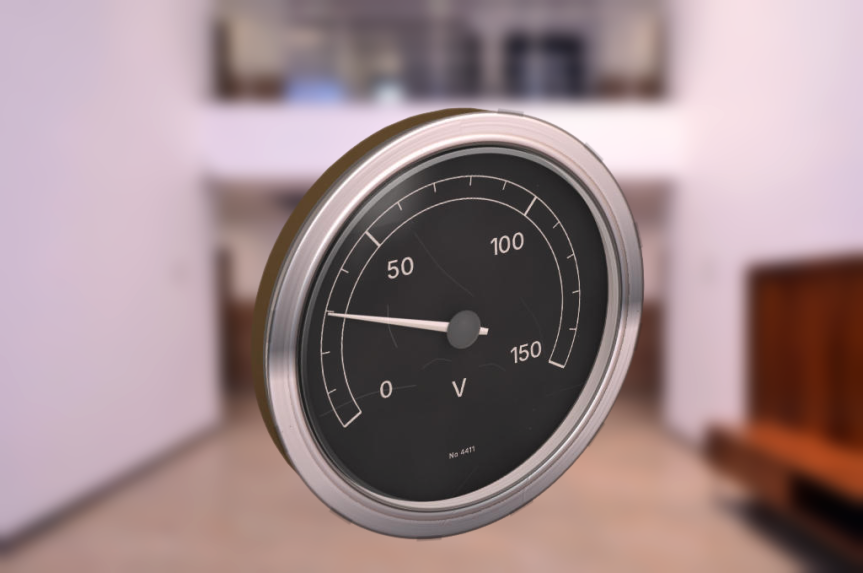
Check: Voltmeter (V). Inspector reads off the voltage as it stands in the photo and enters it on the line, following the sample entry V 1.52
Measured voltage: V 30
